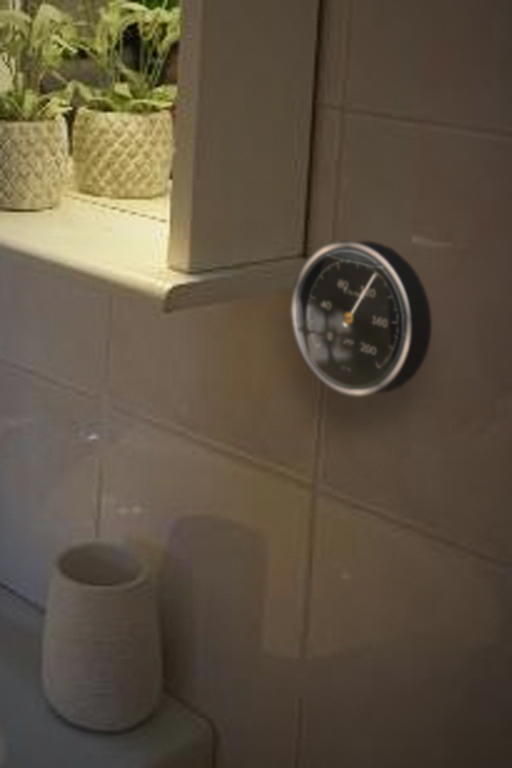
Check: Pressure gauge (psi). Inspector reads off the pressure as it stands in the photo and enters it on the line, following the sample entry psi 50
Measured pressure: psi 120
